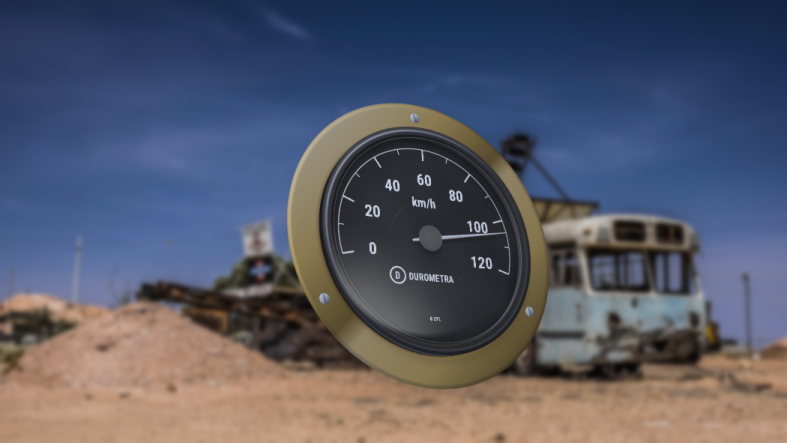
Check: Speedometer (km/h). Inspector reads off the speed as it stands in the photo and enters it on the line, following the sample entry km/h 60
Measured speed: km/h 105
